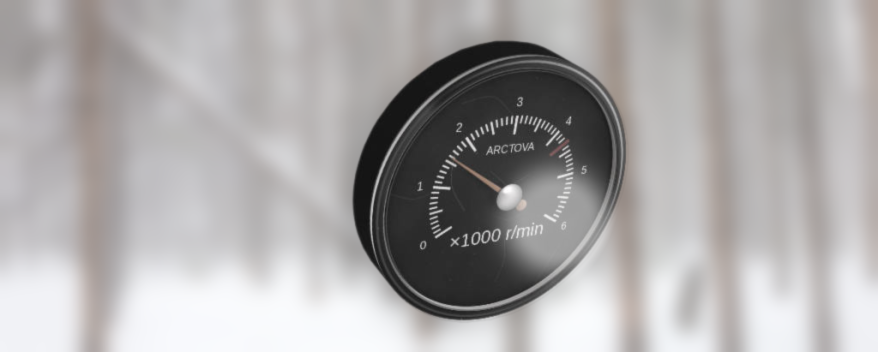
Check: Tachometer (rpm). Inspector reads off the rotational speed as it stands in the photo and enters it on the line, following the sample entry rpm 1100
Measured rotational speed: rpm 1600
